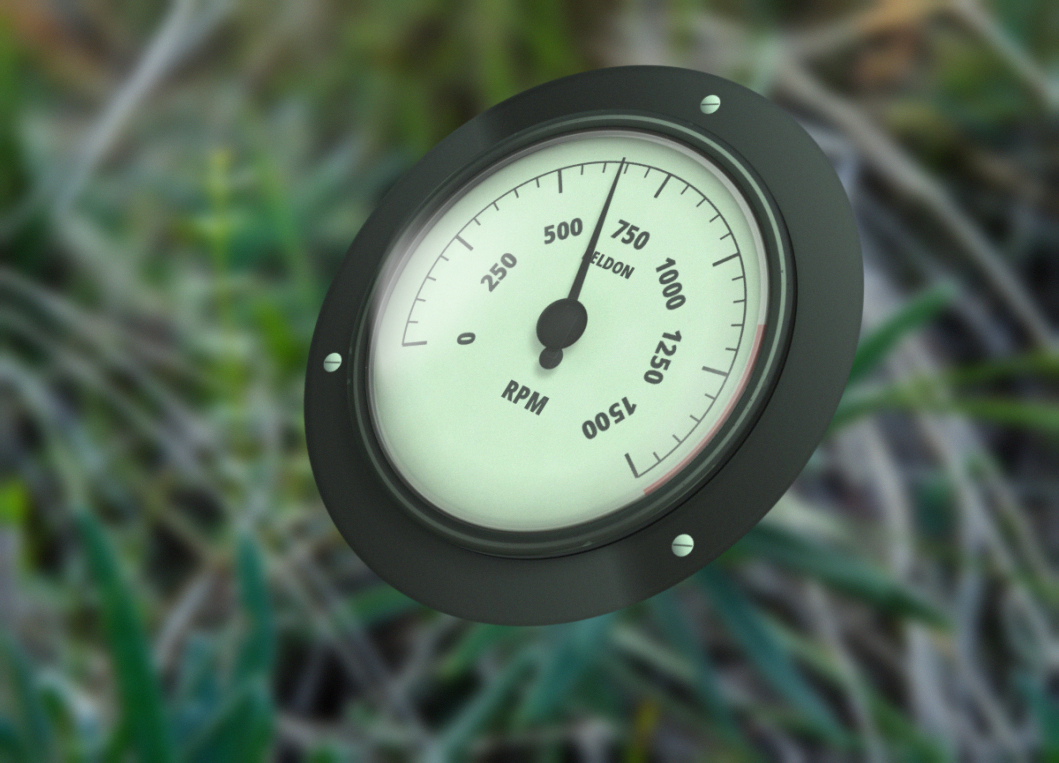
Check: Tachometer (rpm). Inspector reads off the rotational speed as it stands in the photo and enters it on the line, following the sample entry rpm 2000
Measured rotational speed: rpm 650
